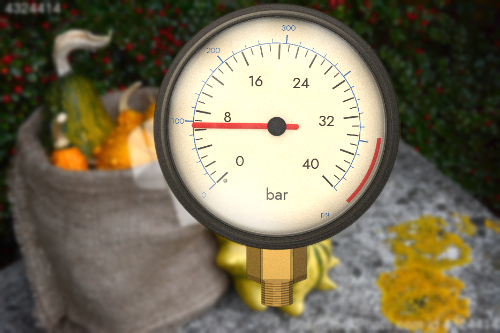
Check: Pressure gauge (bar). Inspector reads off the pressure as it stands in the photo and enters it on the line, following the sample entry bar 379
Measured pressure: bar 6.5
